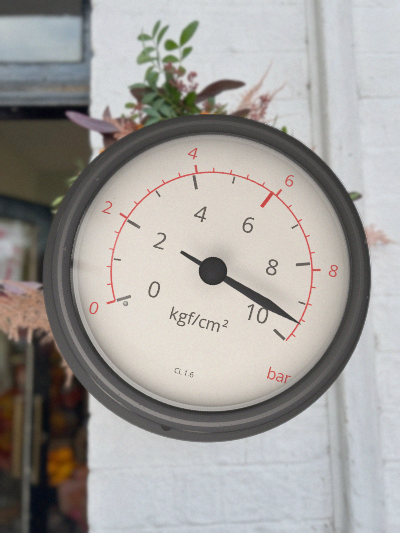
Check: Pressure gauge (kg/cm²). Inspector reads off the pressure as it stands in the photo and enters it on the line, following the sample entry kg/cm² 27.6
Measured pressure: kg/cm² 9.5
